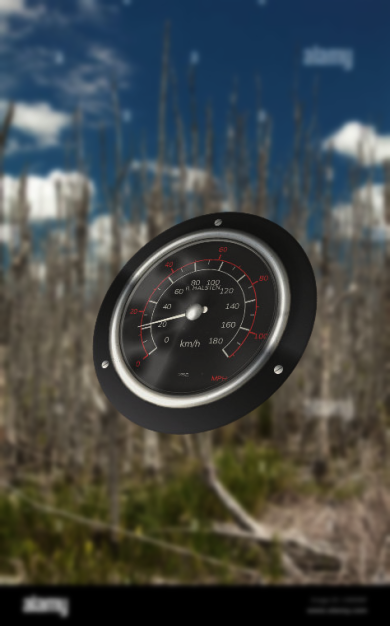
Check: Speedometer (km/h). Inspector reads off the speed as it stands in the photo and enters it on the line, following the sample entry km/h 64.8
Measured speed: km/h 20
